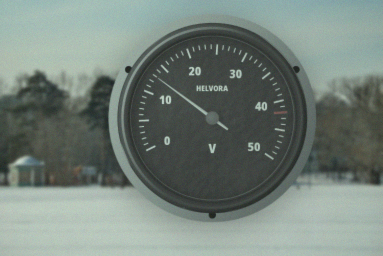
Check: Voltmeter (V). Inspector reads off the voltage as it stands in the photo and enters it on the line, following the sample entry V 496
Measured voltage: V 13
